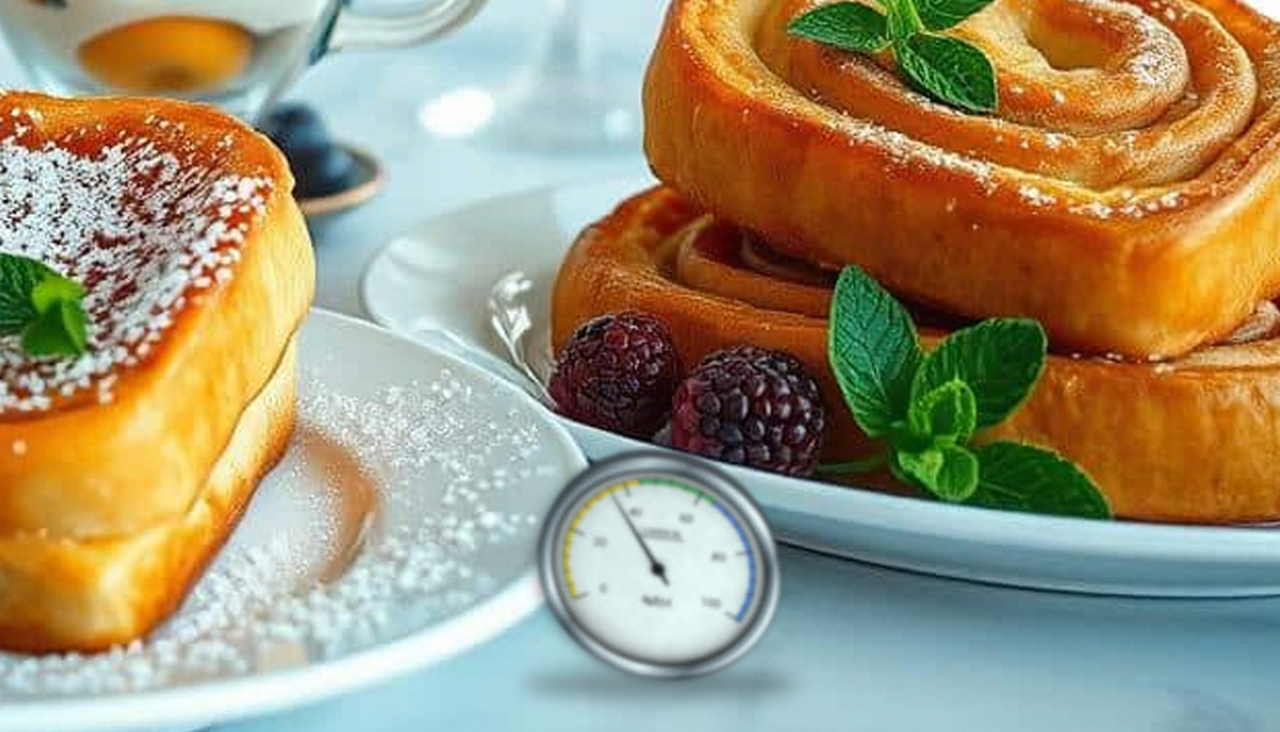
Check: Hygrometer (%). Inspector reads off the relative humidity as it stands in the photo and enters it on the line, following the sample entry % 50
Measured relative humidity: % 36
